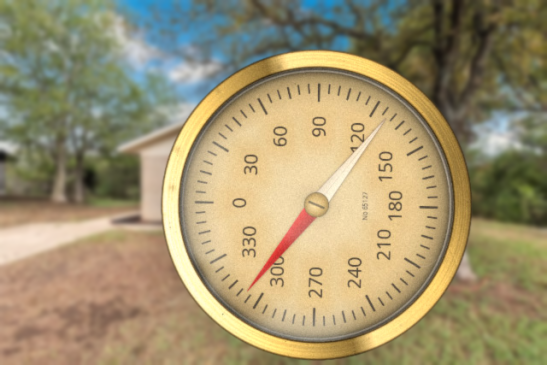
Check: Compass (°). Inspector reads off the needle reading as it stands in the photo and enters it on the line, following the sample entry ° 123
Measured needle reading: ° 307.5
